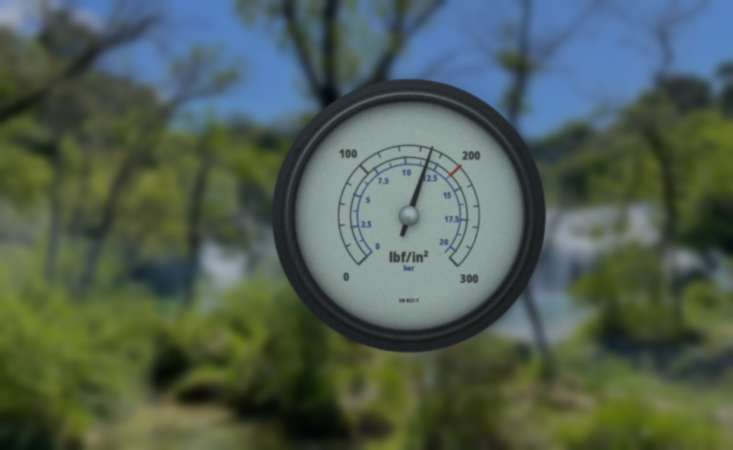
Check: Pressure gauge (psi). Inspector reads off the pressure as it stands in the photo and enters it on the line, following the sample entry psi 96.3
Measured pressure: psi 170
